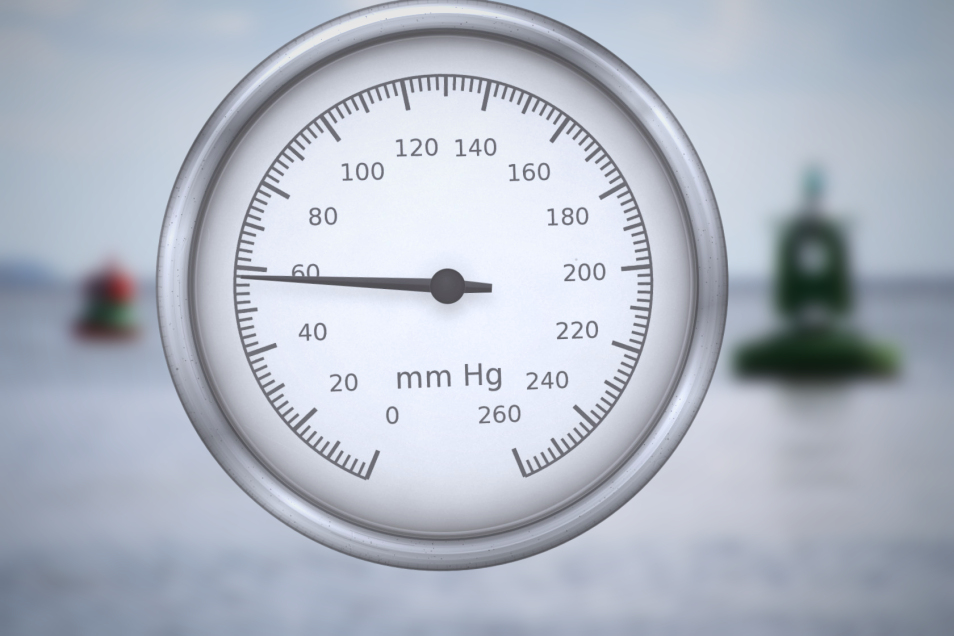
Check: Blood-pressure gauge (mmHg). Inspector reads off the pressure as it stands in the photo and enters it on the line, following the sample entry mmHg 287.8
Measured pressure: mmHg 58
